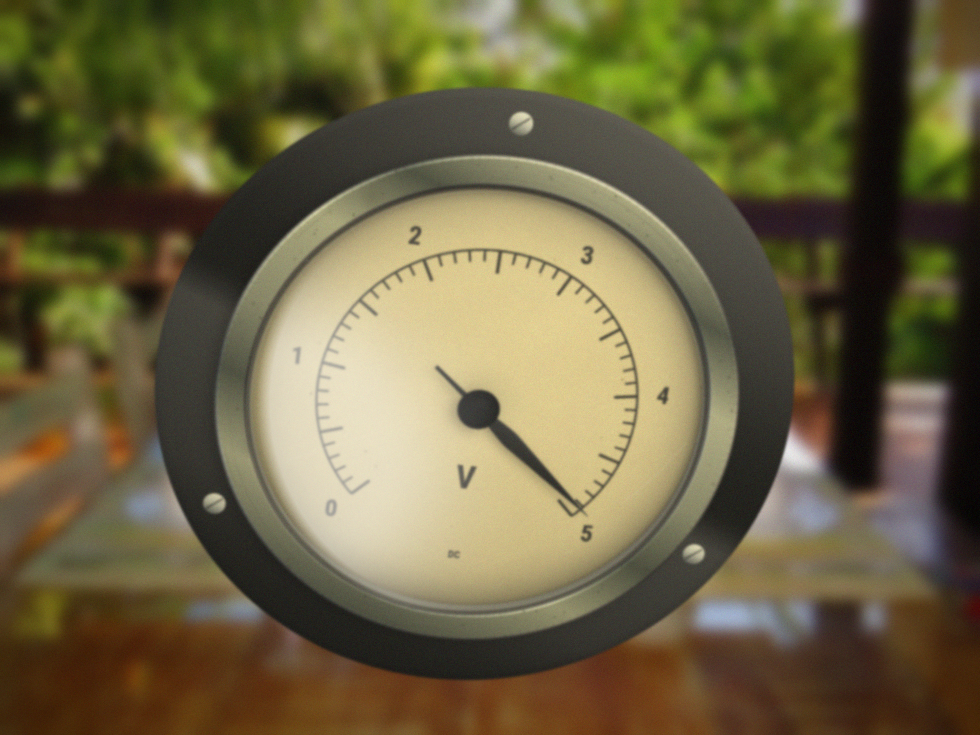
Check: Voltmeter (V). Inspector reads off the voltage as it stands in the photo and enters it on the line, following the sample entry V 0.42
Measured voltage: V 4.9
